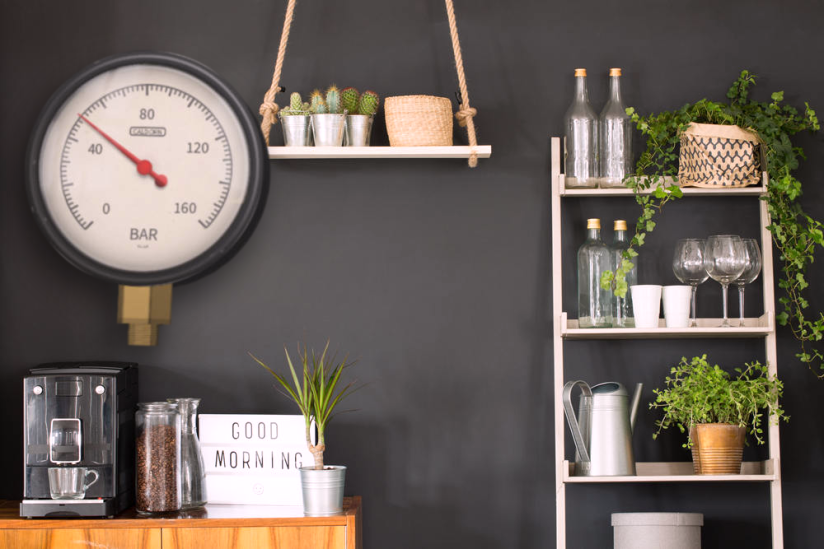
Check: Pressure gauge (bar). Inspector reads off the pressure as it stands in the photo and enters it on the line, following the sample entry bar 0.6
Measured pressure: bar 50
